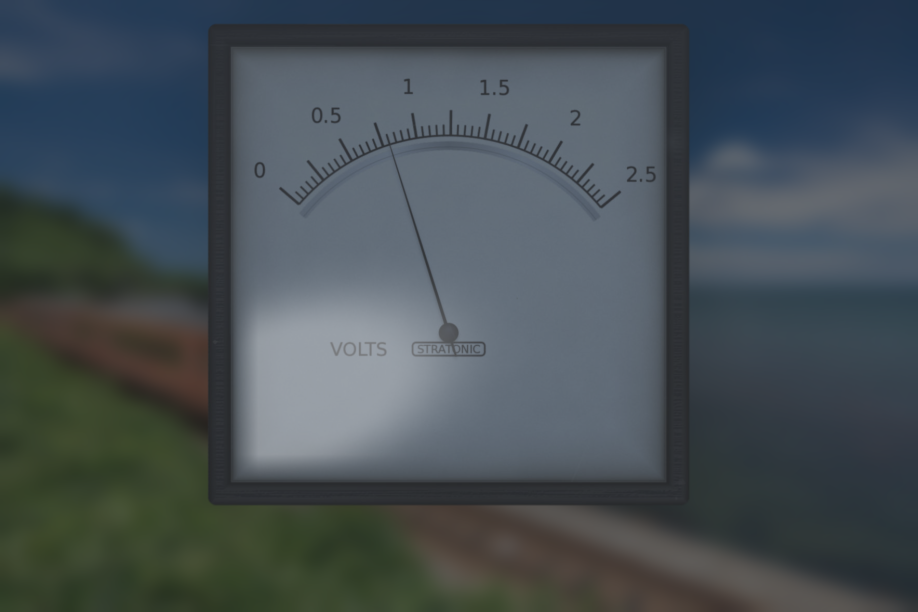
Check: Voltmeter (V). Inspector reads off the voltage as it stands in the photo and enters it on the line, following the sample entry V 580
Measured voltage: V 0.8
